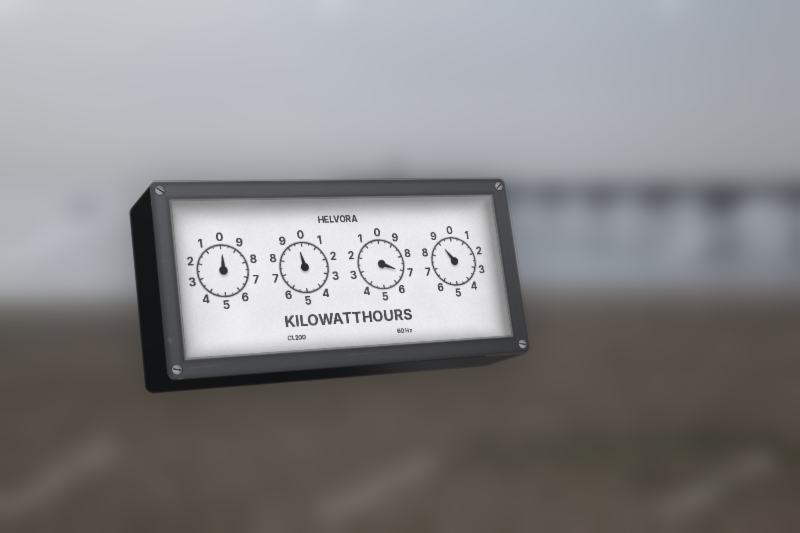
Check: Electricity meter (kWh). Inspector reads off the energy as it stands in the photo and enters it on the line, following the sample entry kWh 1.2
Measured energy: kWh 9969
